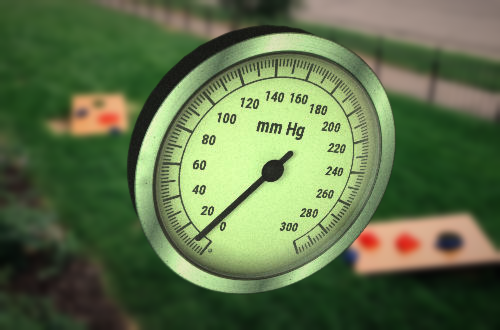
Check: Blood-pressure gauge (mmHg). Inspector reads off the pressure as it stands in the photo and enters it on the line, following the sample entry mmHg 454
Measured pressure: mmHg 10
